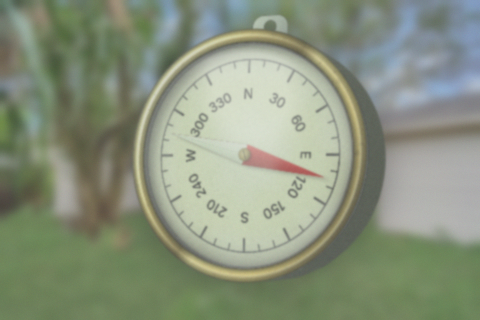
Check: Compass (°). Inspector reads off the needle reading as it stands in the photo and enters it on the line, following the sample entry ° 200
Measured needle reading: ° 105
